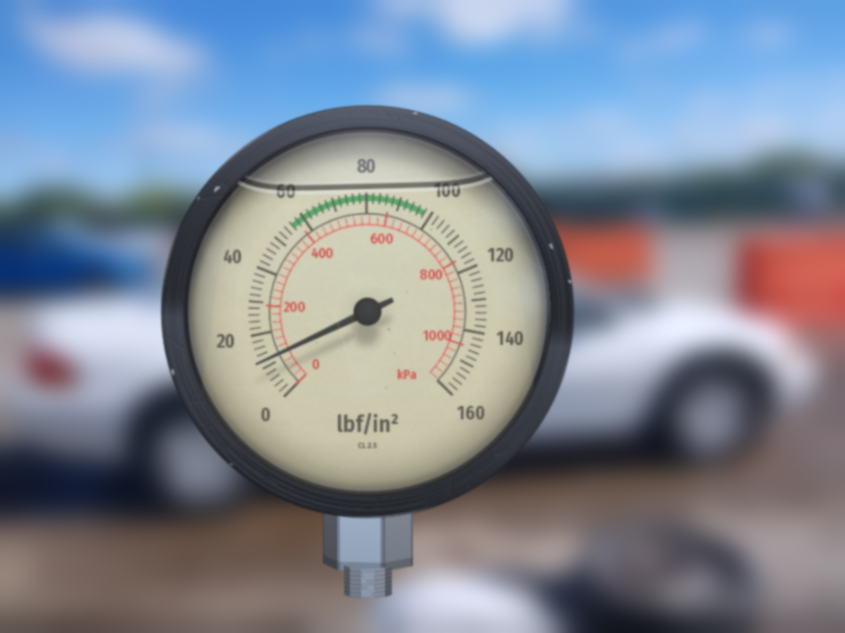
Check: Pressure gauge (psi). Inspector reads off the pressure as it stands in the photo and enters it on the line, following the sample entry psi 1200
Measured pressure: psi 12
